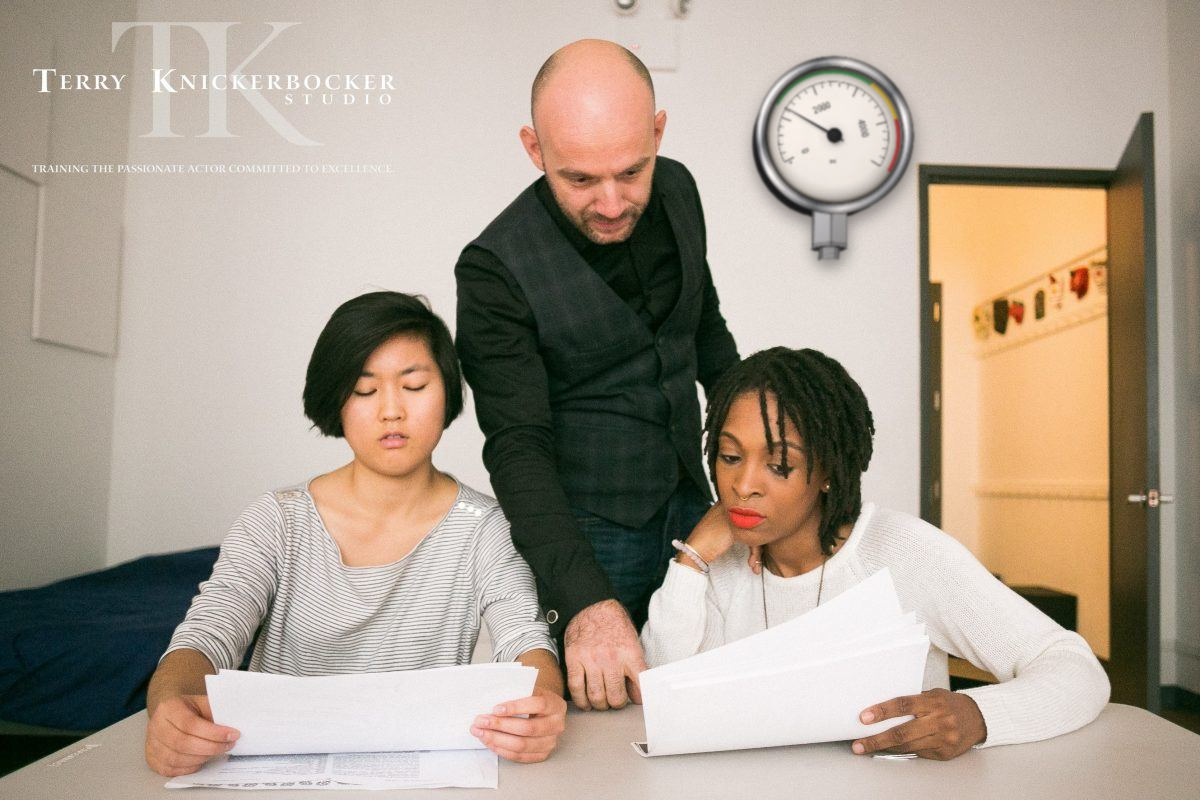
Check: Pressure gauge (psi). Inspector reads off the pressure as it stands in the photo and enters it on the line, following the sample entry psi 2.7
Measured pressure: psi 1200
